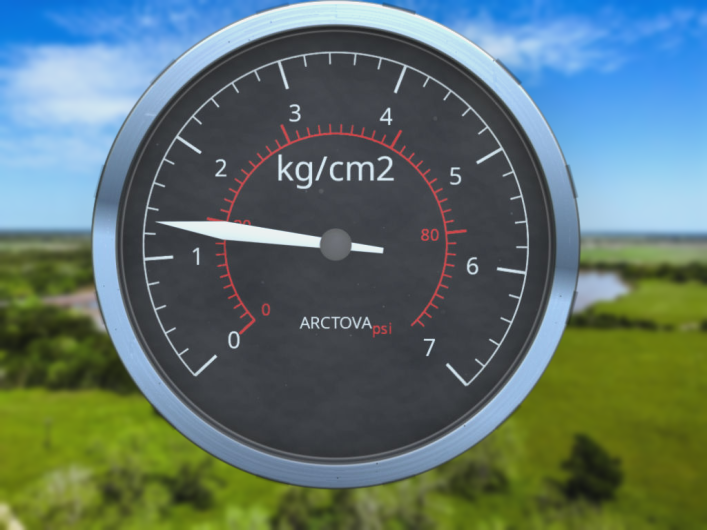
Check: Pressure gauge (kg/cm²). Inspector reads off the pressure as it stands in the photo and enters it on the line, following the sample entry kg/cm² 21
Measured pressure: kg/cm² 1.3
